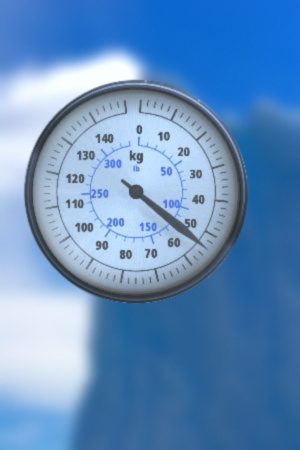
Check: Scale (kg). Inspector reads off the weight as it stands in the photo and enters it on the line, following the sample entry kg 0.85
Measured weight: kg 54
